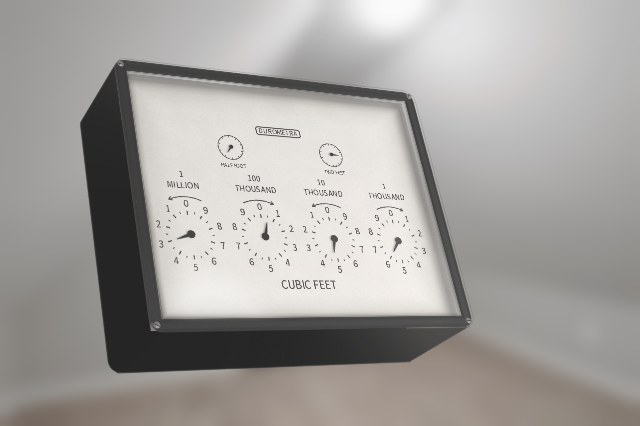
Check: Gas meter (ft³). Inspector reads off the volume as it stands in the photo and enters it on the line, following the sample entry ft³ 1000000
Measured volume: ft³ 304600
